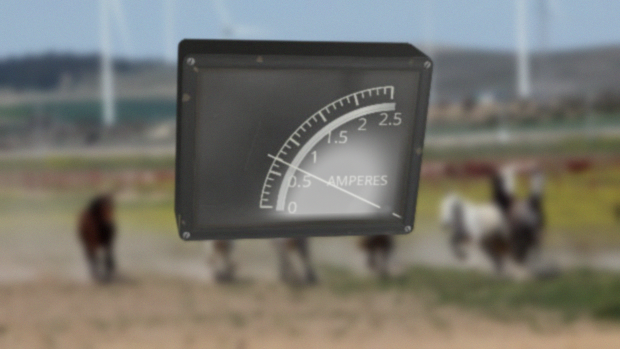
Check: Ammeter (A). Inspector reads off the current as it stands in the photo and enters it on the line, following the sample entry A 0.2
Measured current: A 0.7
